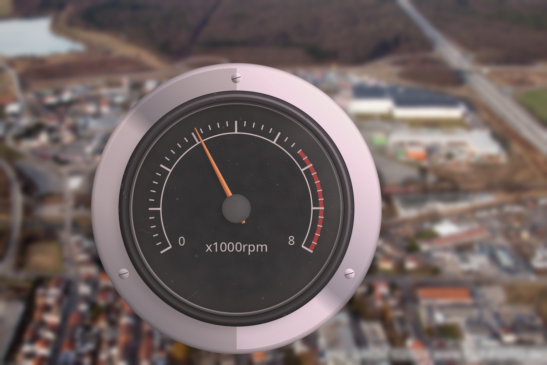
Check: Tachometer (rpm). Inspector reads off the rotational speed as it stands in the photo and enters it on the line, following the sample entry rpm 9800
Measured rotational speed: rpm 3100
